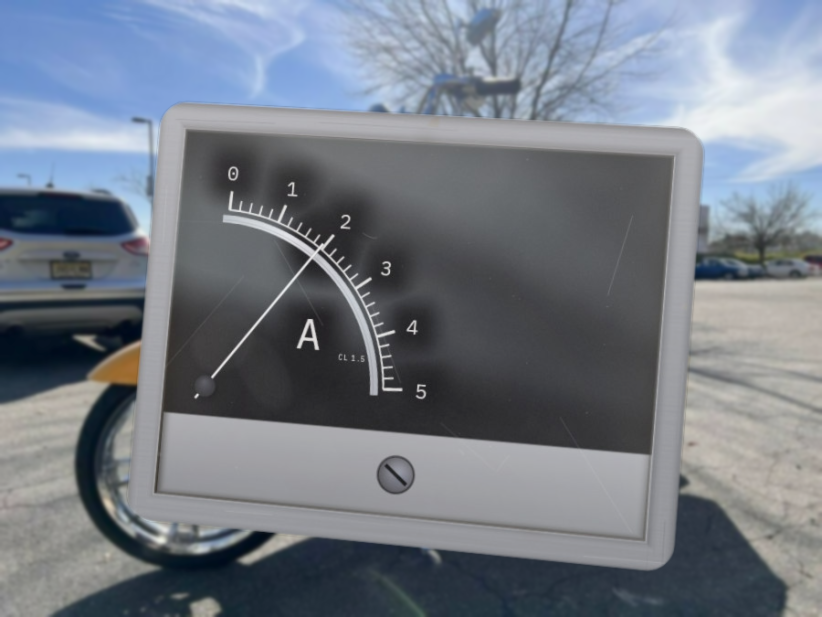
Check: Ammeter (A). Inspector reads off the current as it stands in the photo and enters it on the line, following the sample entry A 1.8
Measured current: A 2
